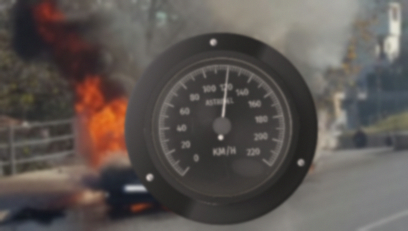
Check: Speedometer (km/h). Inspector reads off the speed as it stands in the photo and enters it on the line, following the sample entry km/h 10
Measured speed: km/h 120
